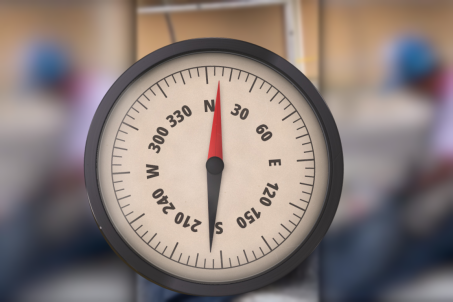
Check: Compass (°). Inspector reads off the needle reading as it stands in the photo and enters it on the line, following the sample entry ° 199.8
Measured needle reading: ° 7.5
